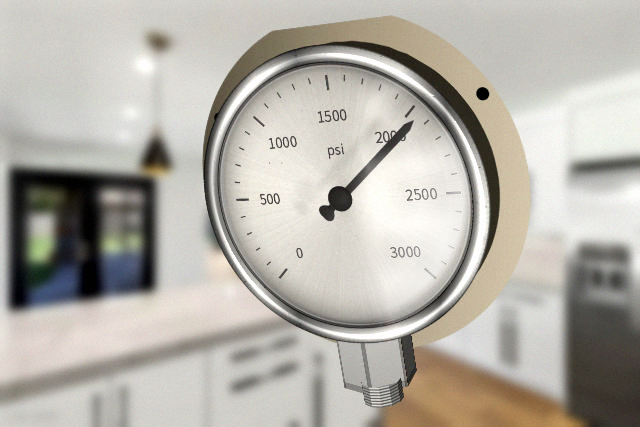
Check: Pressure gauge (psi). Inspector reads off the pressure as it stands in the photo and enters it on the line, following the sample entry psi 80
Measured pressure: psi 2050
